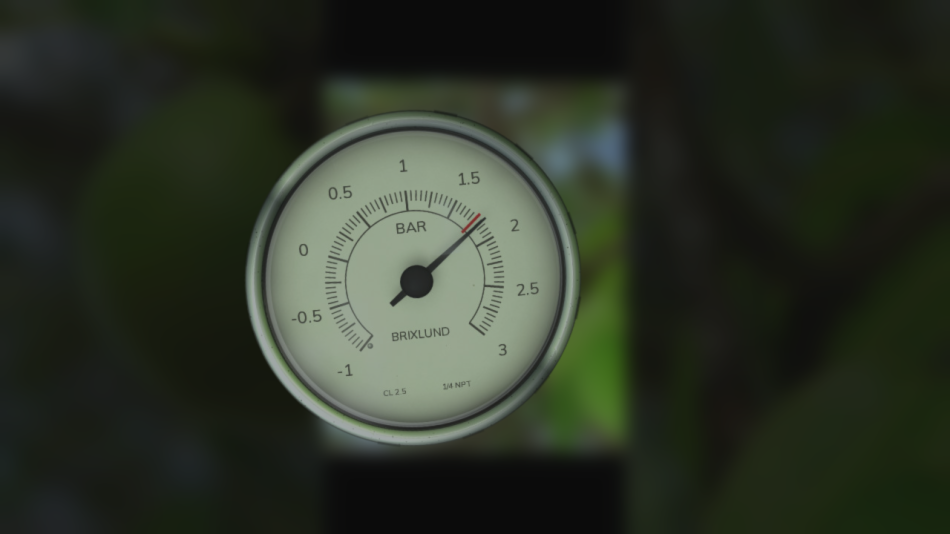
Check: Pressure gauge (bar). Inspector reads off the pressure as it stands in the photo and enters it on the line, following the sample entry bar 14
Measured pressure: bar 1.8
